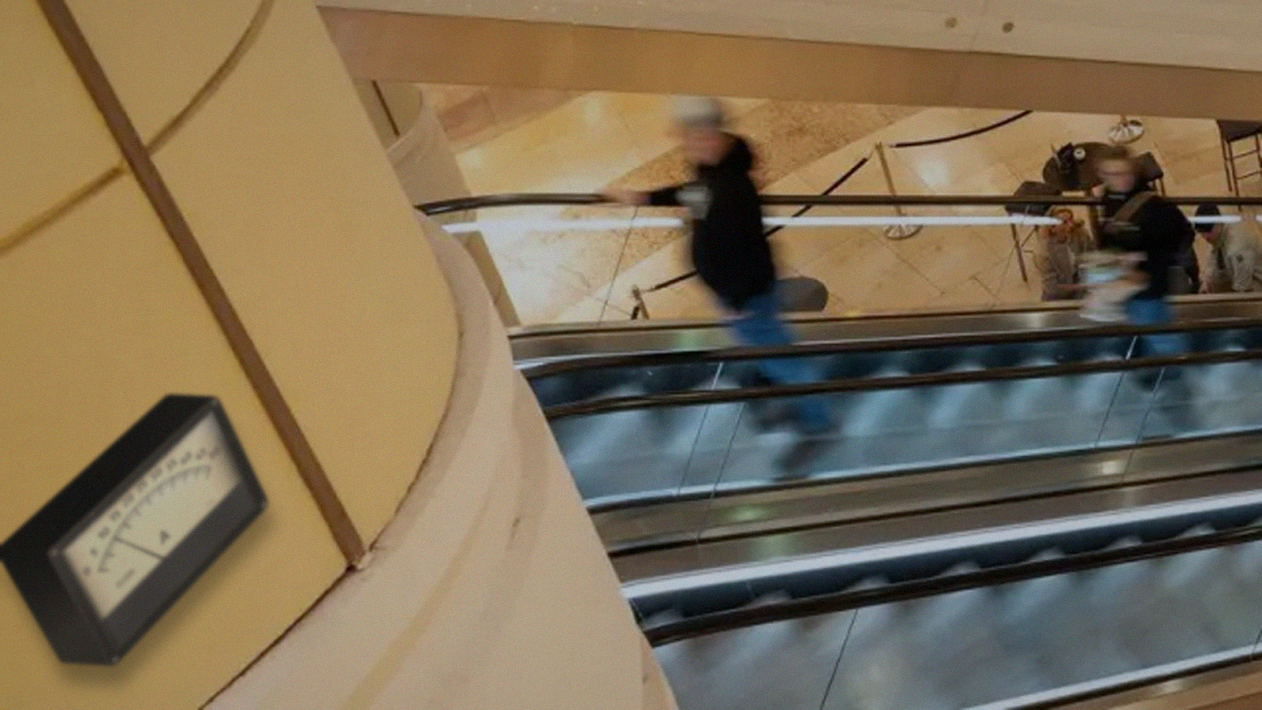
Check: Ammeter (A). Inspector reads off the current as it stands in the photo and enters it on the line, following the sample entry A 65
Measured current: A 10
